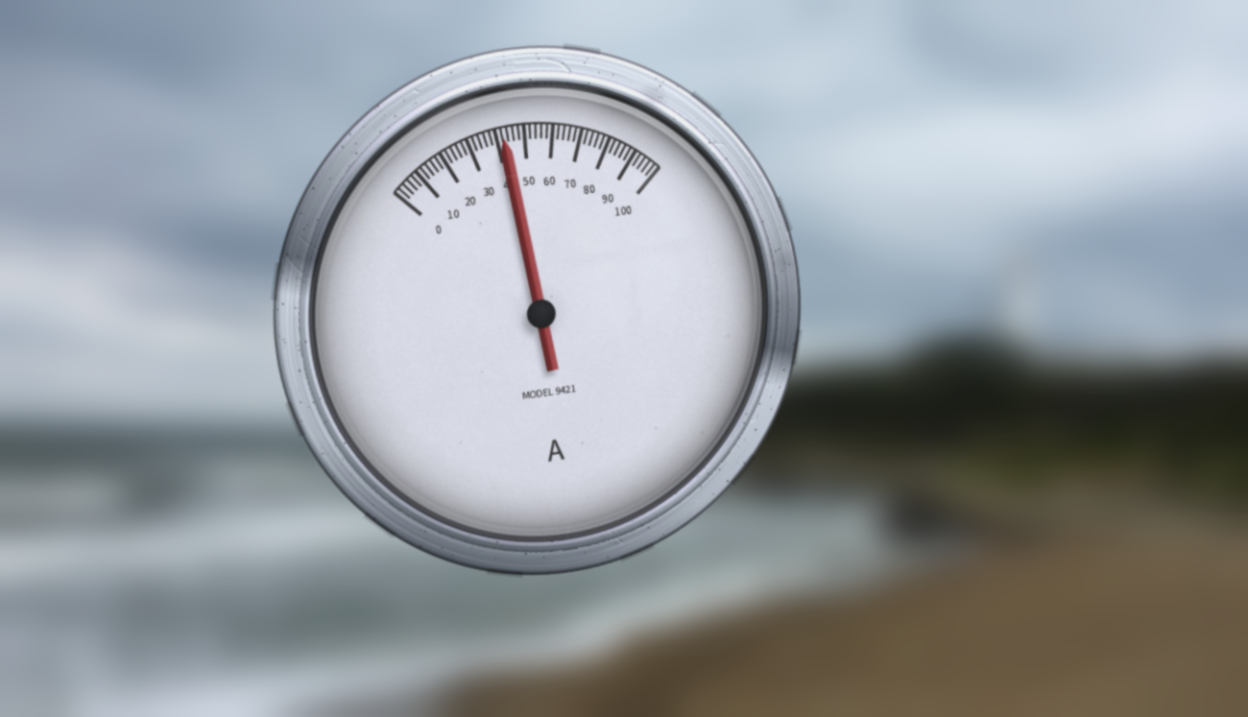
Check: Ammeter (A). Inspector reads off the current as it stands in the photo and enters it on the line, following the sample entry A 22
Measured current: A 42
